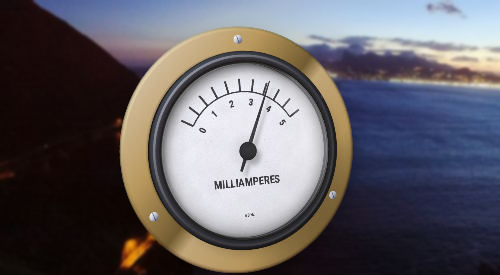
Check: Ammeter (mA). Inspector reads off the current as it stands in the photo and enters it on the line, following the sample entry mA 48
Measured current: mA 3.5
